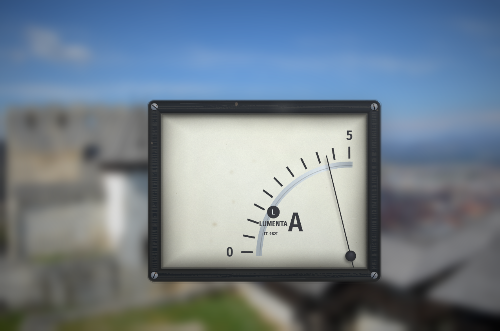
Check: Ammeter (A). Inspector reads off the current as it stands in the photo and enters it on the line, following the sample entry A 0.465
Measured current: A 4.25
